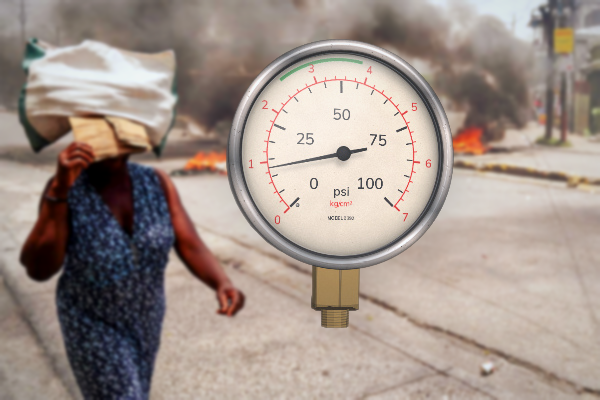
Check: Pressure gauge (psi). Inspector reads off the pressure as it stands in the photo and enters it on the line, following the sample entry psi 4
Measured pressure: psi 12.5
